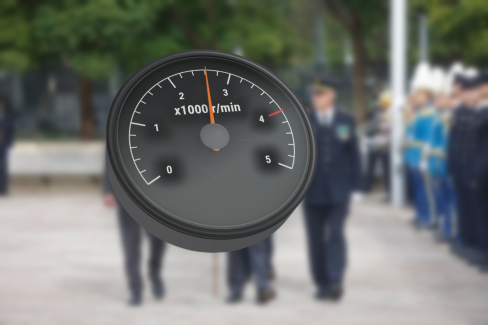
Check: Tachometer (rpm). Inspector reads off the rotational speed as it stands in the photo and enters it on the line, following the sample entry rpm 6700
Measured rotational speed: rpm 2600
